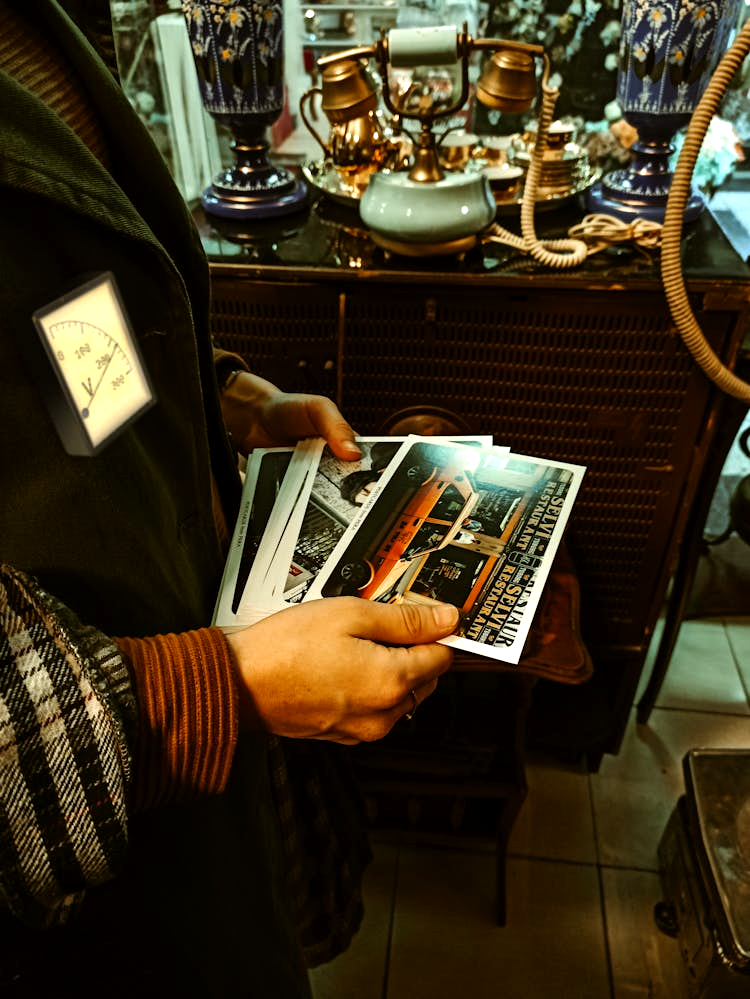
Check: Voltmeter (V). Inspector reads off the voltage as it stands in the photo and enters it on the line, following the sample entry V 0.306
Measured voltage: V 220
